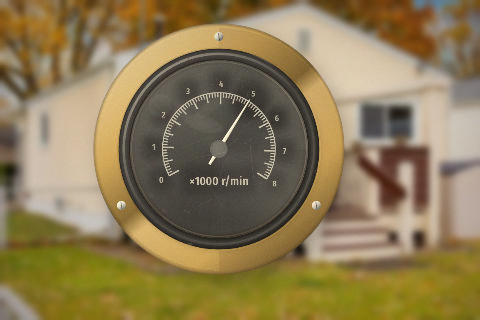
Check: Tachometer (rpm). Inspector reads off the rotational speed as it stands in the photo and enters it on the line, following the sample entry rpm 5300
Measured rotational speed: rpm 5000
